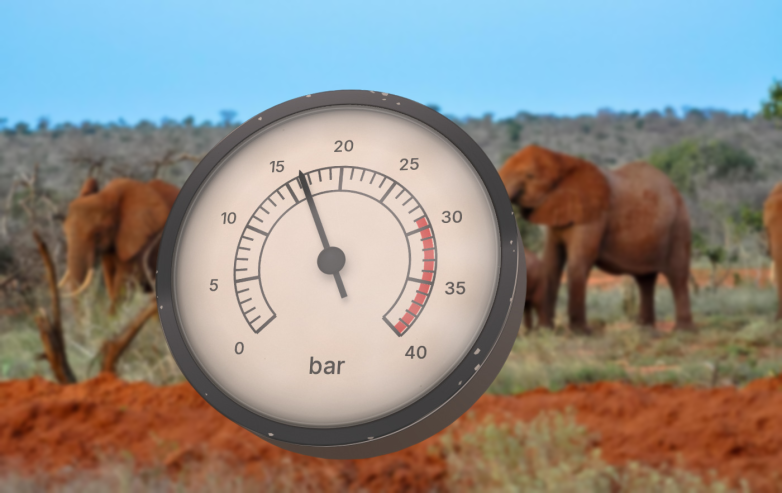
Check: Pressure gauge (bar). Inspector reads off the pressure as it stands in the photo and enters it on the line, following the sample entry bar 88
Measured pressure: bar 16.5
